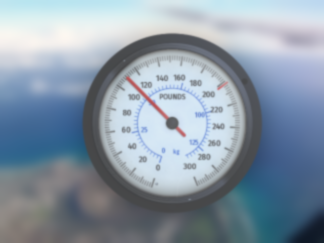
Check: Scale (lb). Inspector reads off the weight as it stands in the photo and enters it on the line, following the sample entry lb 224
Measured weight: lb 110
